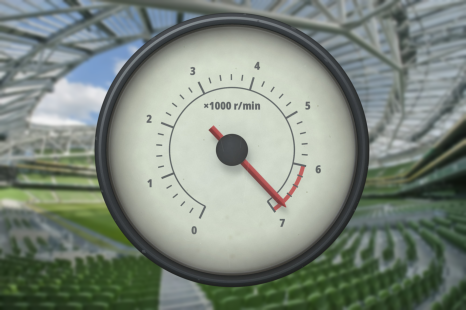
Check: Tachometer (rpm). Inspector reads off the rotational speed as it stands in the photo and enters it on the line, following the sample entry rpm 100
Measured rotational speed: rpm 6800
